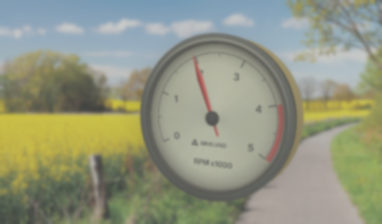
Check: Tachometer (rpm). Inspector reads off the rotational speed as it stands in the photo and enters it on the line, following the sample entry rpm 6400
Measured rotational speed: rpm 2000
